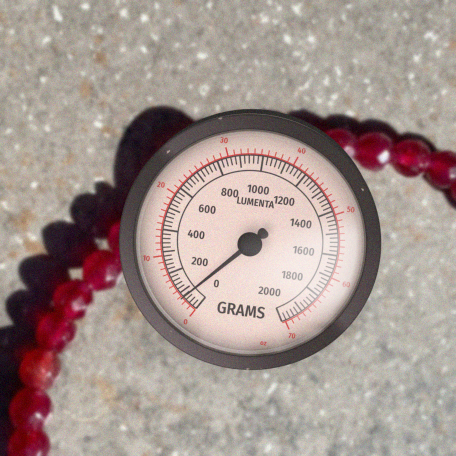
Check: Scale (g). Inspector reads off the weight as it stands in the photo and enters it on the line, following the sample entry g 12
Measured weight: g 80
